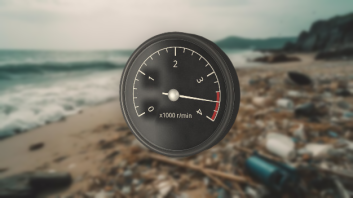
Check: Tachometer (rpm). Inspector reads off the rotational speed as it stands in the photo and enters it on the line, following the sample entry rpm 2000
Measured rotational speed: rpm 3600
